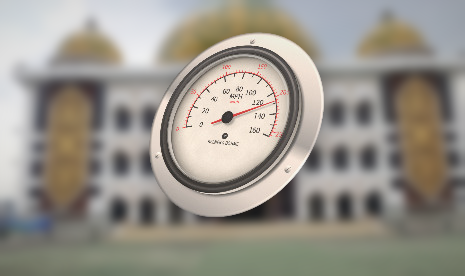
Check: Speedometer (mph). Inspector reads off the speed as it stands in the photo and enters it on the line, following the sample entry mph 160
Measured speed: mph 130
